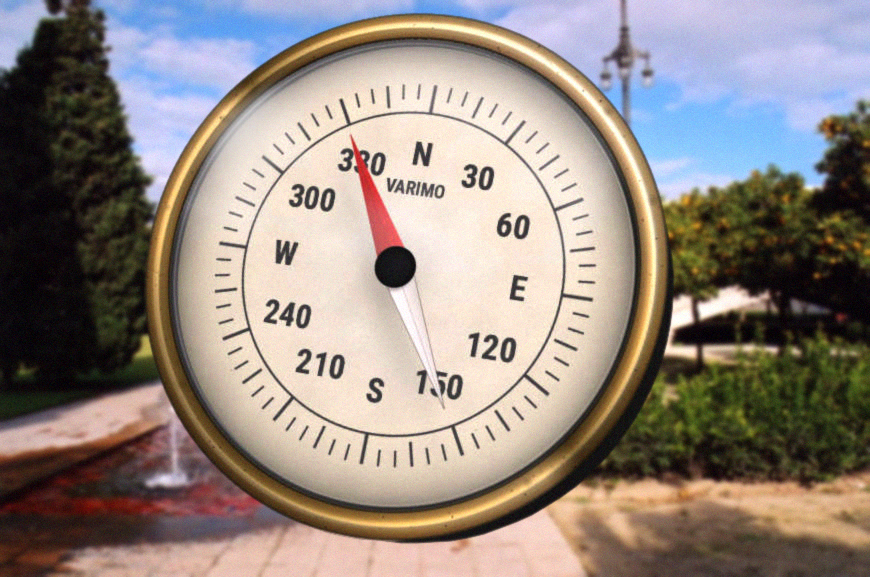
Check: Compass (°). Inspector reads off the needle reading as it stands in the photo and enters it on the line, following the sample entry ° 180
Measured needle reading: ° 330
